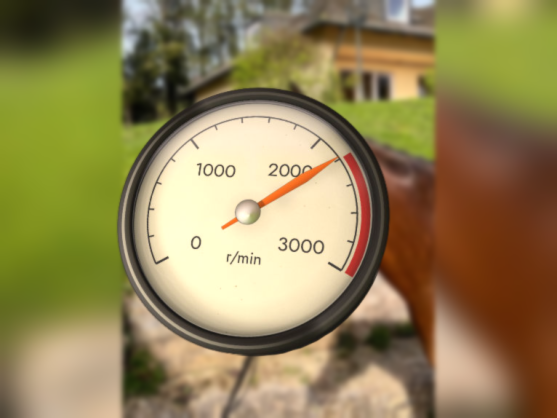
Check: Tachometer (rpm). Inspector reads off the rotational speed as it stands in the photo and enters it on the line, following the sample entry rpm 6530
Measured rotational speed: rpm 2200
